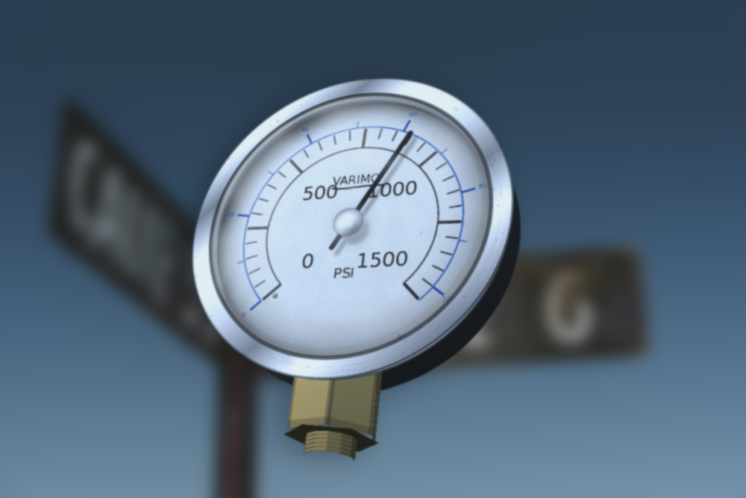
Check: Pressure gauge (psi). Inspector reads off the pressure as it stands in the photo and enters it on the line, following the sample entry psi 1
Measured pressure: psi 900
